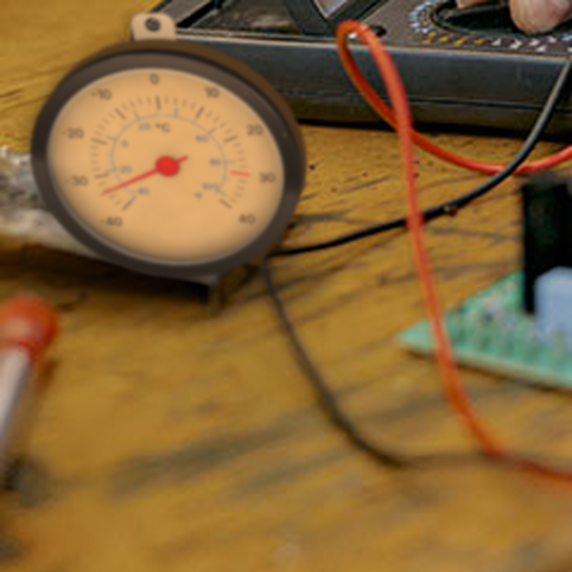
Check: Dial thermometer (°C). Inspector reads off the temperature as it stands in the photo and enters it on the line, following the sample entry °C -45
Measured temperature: °C -34
